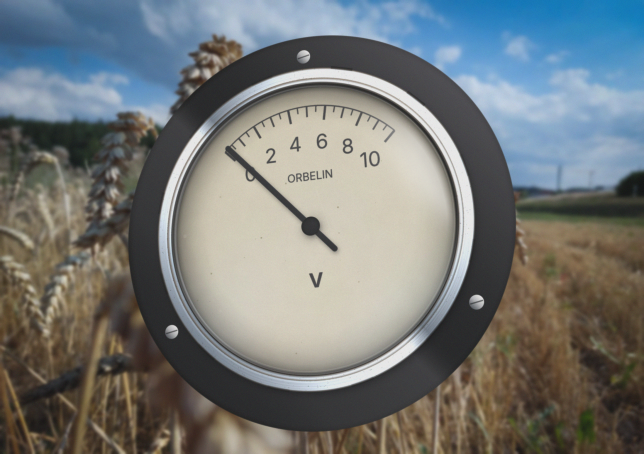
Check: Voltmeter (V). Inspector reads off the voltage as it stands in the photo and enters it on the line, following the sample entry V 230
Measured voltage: V 0.25
